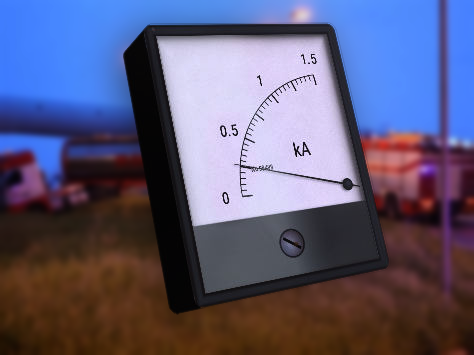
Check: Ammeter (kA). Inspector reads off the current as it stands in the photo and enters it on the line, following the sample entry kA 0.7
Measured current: kA 0.25
